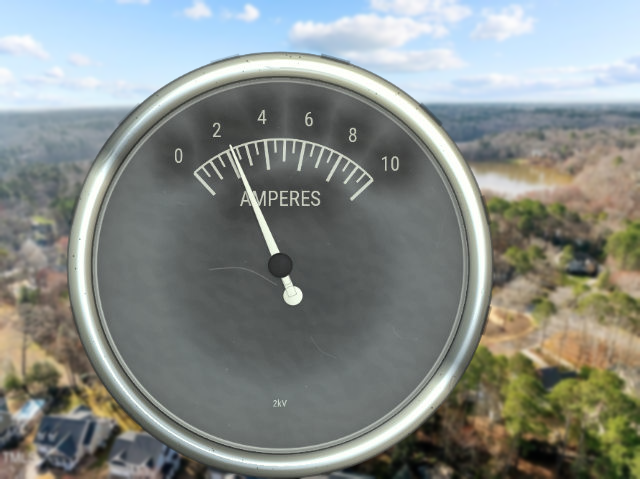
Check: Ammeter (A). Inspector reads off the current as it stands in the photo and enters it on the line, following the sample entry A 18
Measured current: A 2.25
